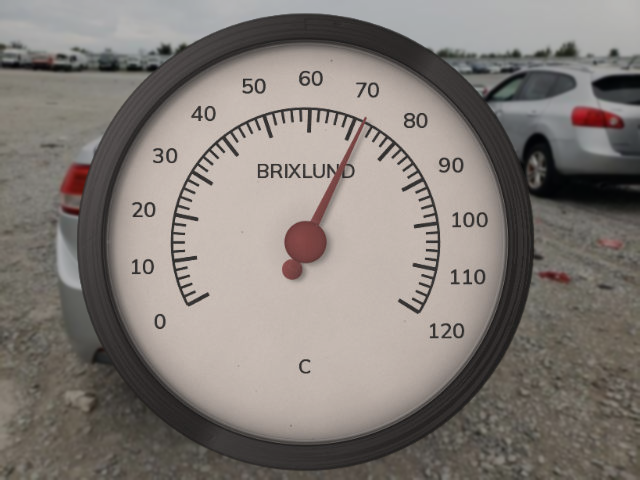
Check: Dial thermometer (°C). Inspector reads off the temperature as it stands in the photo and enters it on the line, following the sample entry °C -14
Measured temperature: °C 72
